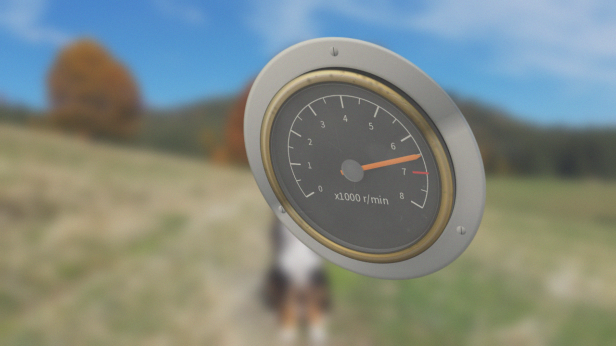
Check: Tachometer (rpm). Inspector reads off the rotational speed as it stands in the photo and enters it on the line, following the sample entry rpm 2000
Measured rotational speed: rpm 6500
